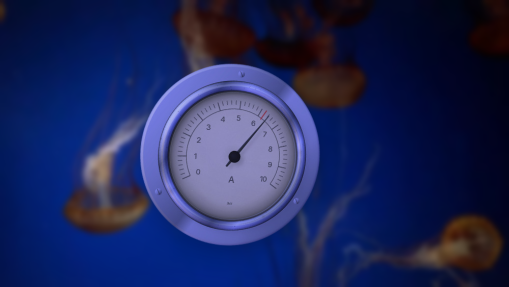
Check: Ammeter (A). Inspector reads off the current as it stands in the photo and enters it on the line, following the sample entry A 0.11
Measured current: A 6.4
